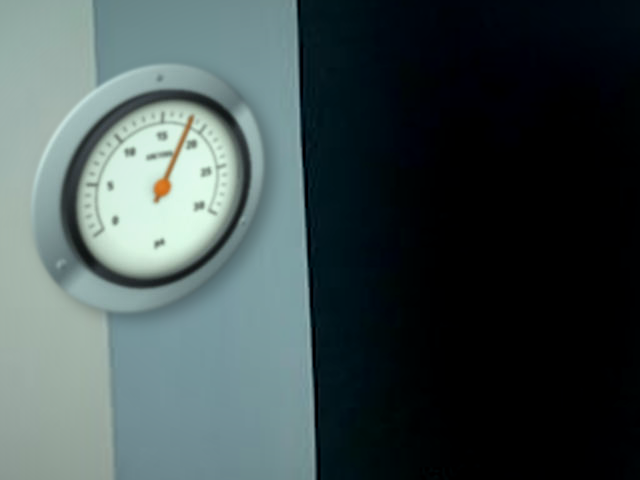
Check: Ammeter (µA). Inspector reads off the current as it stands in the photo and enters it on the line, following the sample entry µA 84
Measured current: µA 18
